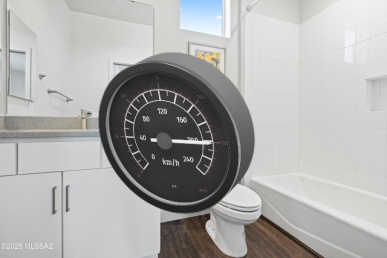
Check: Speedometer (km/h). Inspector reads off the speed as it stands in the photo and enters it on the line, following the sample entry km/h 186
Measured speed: km/h 200
